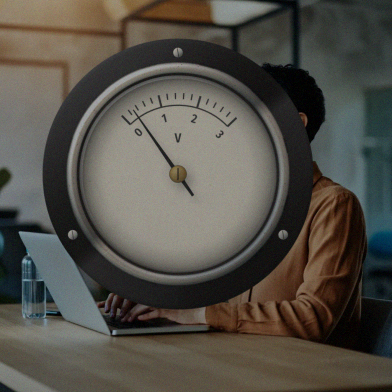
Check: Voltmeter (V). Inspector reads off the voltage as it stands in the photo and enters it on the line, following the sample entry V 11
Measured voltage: V 0.3
